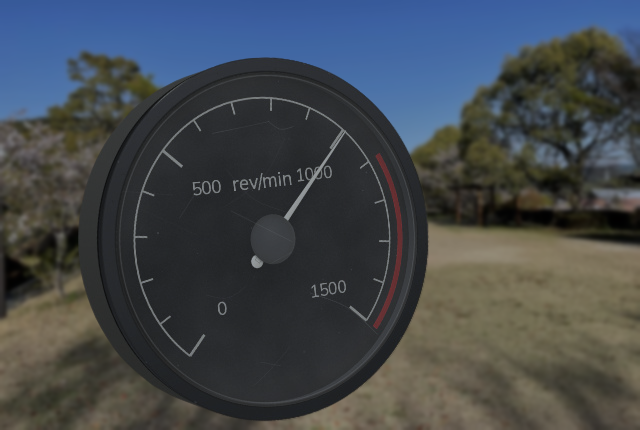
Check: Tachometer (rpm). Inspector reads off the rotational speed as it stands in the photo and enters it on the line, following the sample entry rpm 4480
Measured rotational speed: rpm 1000
